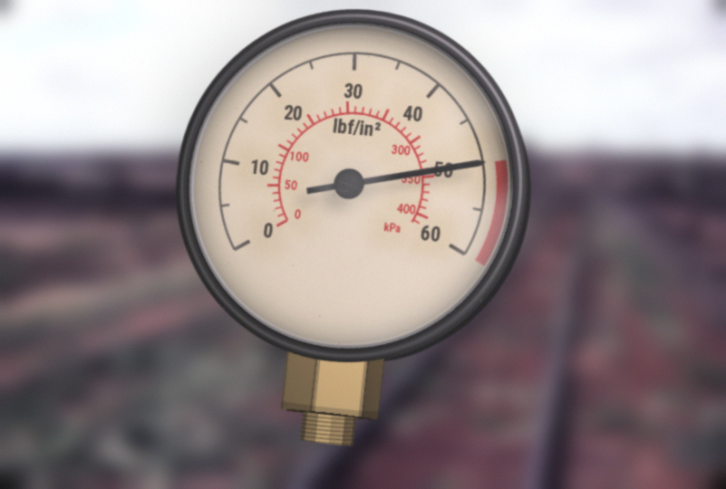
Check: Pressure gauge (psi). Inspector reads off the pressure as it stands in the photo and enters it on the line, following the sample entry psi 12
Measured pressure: psi 50
